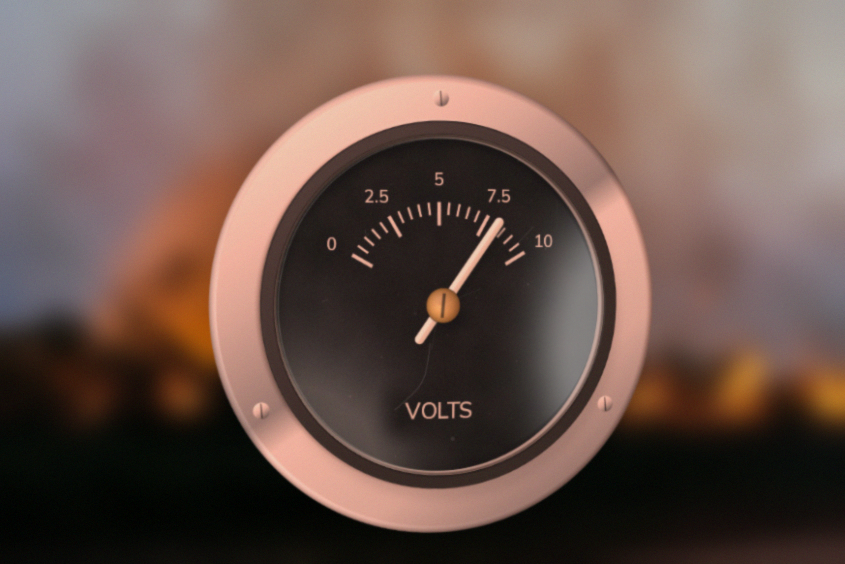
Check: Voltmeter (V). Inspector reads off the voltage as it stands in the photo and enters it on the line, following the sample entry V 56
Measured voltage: V 8
